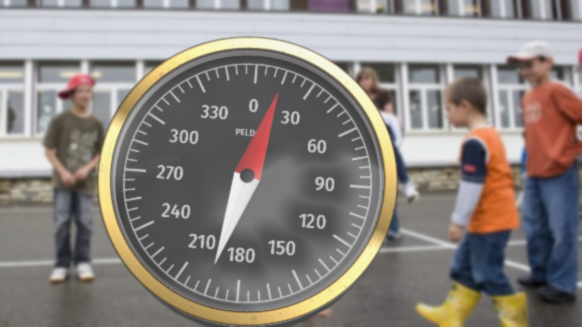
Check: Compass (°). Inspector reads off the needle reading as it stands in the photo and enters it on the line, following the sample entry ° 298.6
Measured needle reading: ° 15
